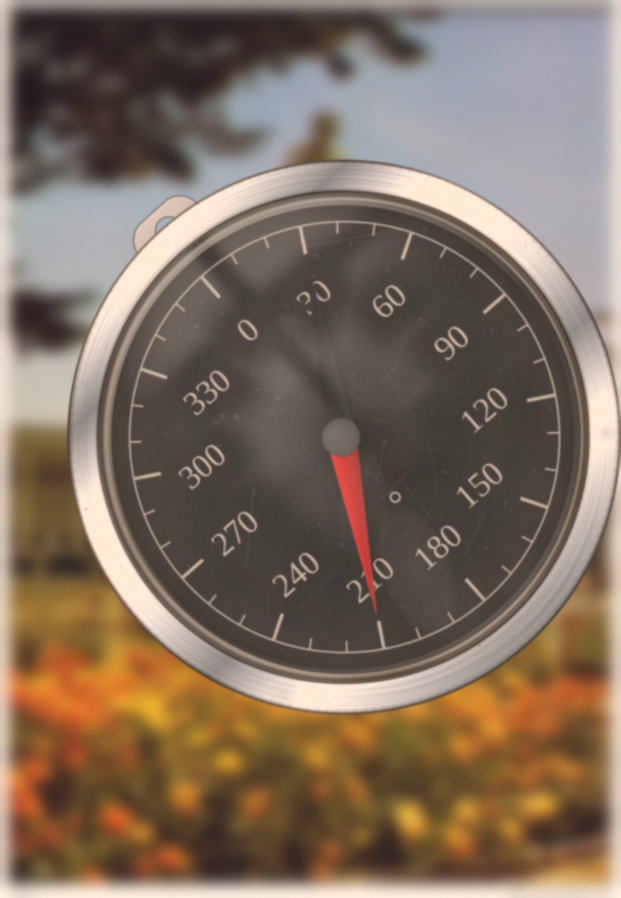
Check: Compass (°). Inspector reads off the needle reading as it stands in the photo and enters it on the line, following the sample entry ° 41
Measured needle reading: ° 210
